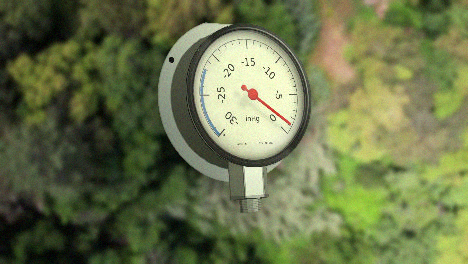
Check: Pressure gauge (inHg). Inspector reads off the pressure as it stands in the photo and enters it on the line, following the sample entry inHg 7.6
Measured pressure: inHg -1
